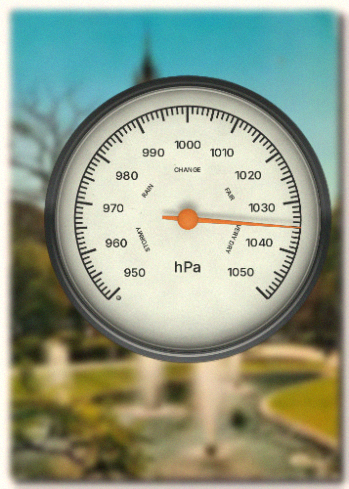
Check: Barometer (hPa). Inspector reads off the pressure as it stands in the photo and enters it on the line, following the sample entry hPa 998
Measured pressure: hPa 1035
